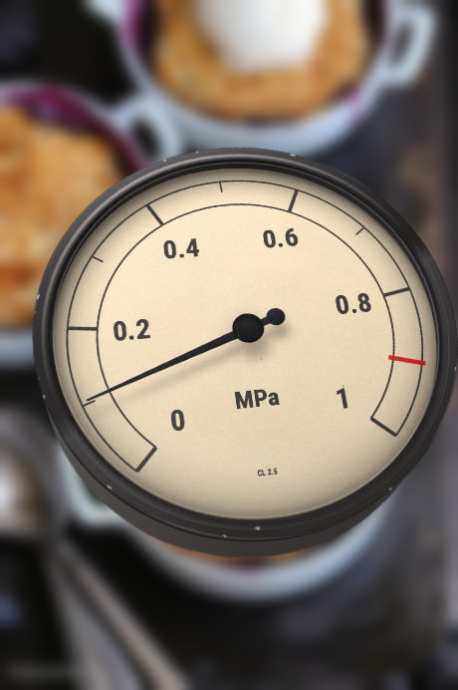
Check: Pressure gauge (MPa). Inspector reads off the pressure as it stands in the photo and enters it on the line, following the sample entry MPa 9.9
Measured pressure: MPa 0.1
